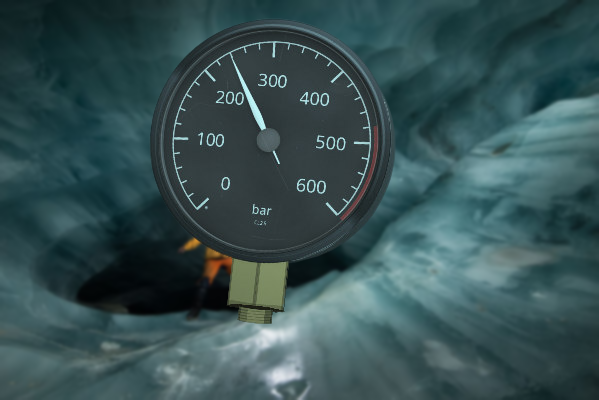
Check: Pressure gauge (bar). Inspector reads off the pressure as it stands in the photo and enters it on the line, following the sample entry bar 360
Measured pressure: bar 240
